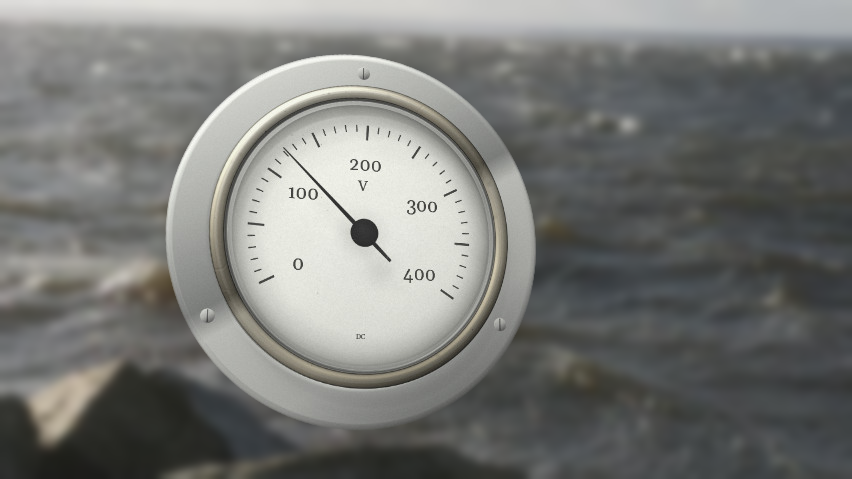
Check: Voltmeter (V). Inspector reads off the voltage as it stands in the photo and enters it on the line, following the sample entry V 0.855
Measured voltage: V 120
